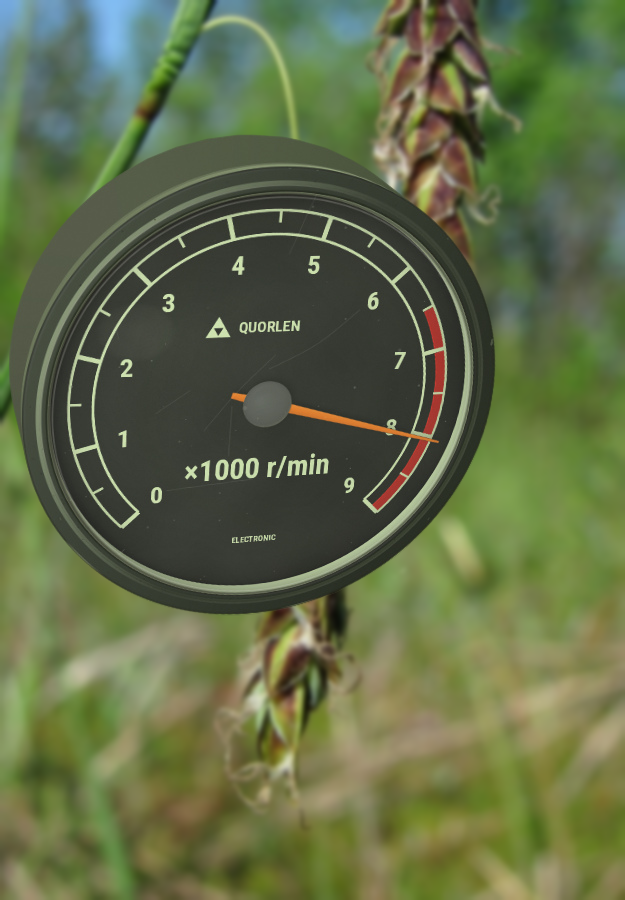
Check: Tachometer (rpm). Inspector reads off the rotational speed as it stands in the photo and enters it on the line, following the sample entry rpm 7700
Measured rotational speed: rpm 8000
